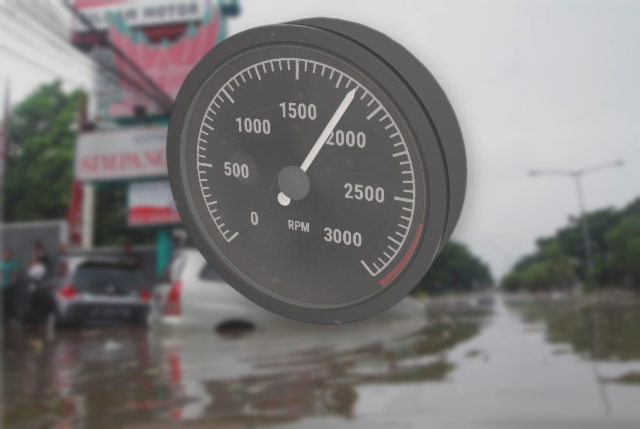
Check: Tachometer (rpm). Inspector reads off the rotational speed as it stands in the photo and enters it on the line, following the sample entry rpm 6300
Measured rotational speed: rpm 1850
